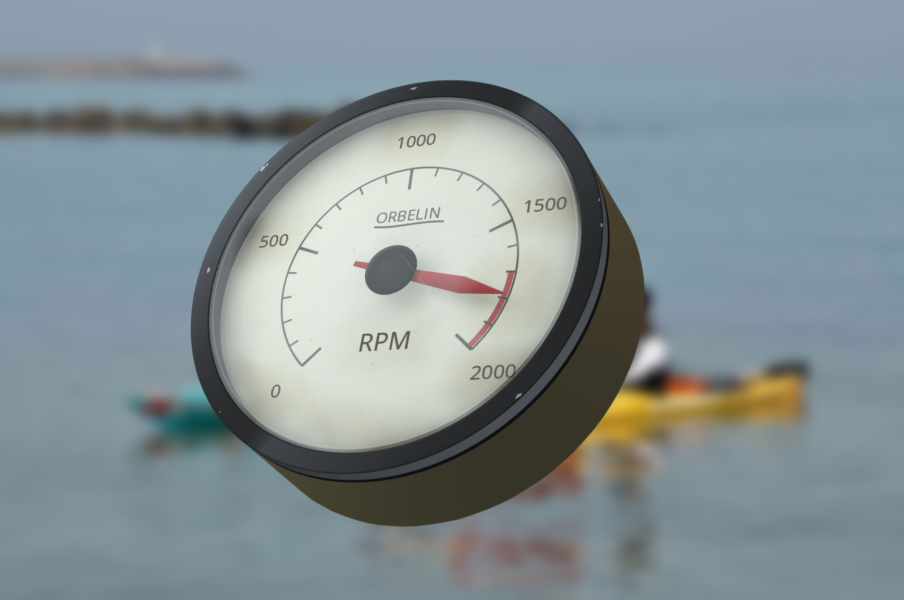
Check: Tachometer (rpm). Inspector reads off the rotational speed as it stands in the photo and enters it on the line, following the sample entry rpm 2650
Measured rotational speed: rpm 1800
